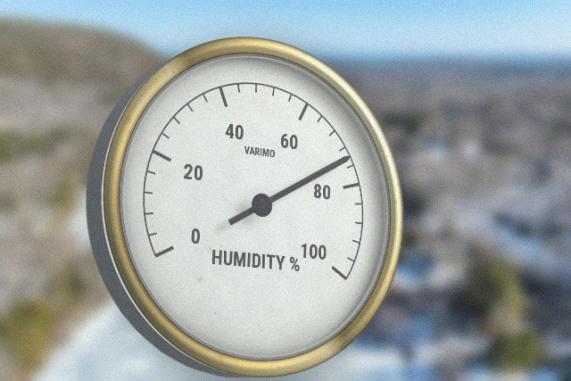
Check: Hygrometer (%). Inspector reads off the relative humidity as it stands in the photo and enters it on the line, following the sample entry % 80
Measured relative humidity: % 74
